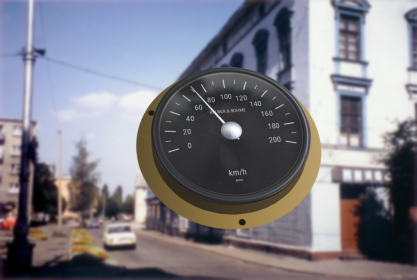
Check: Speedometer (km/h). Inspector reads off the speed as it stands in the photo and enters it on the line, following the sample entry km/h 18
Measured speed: km/h 70
